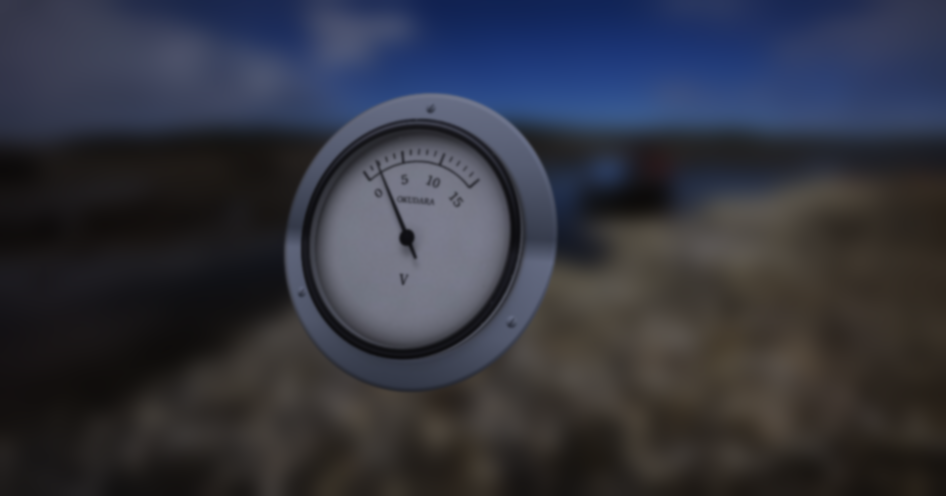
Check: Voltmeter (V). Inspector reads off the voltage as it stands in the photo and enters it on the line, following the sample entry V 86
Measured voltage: V 2
